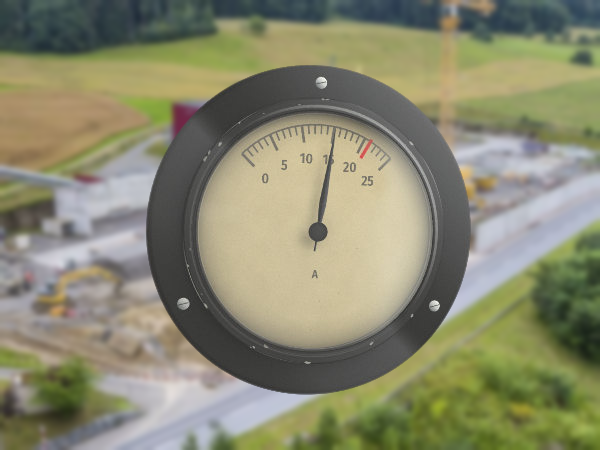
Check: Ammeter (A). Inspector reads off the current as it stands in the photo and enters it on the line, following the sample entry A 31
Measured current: A 15
